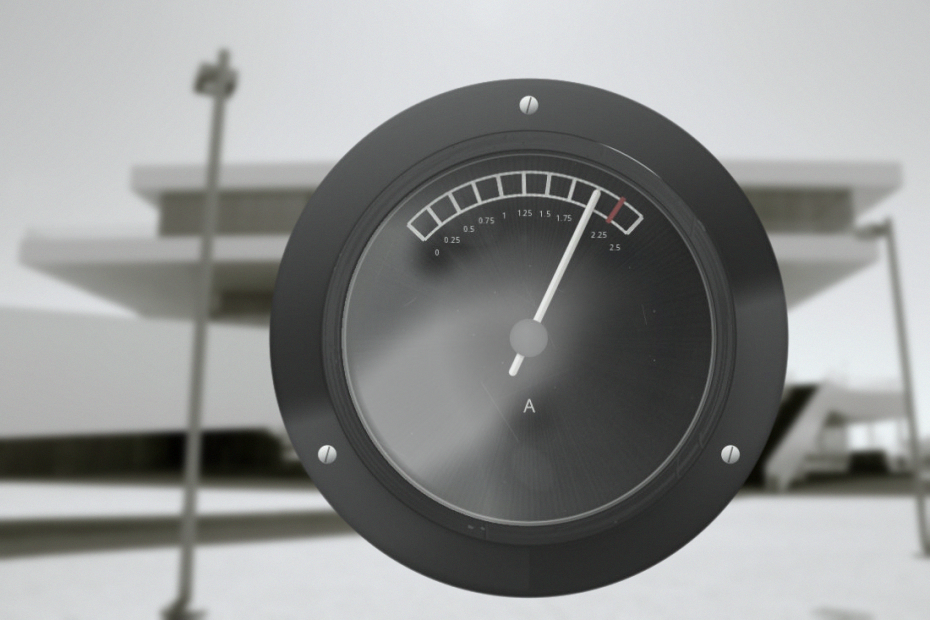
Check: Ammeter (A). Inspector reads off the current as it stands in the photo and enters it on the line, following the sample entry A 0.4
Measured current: A 2
